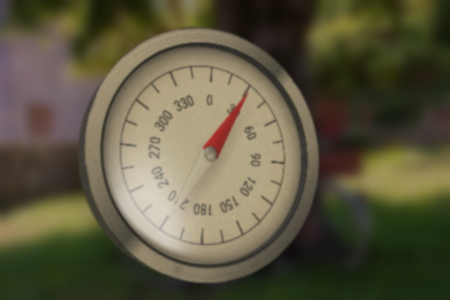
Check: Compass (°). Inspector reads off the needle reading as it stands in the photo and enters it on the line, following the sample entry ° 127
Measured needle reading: ° 30
